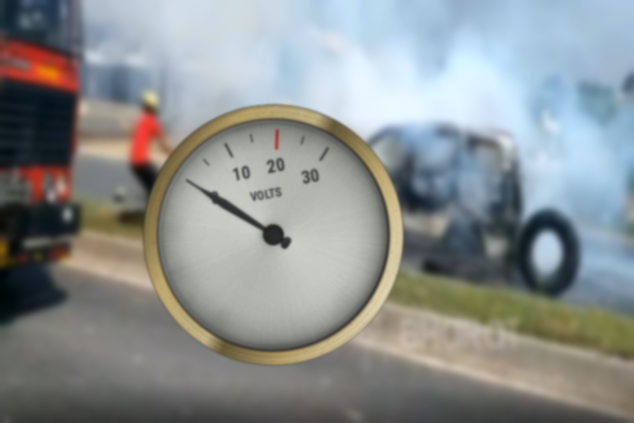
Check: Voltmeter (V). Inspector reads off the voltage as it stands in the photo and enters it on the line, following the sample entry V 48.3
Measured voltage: V 0
